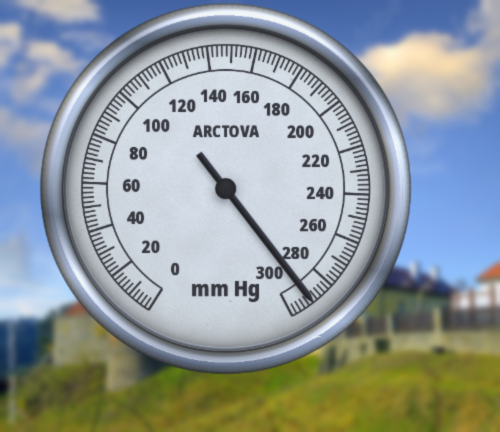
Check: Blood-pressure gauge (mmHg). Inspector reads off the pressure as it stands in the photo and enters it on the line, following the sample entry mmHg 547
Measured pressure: mmHg 290
